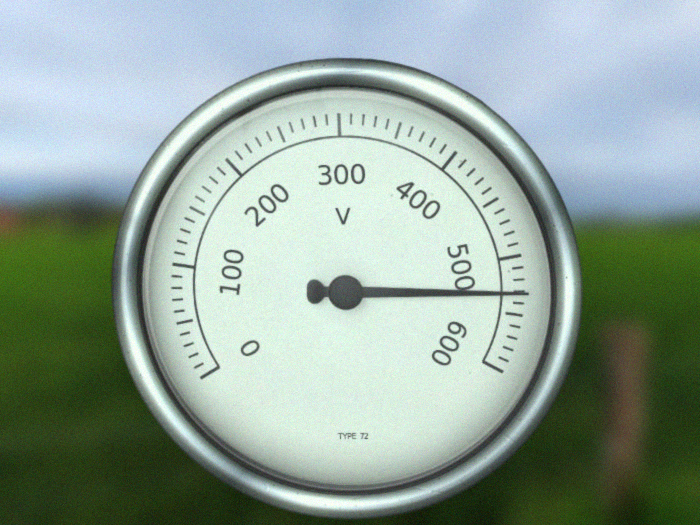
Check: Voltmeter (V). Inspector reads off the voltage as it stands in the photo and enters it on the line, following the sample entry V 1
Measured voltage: V 530
